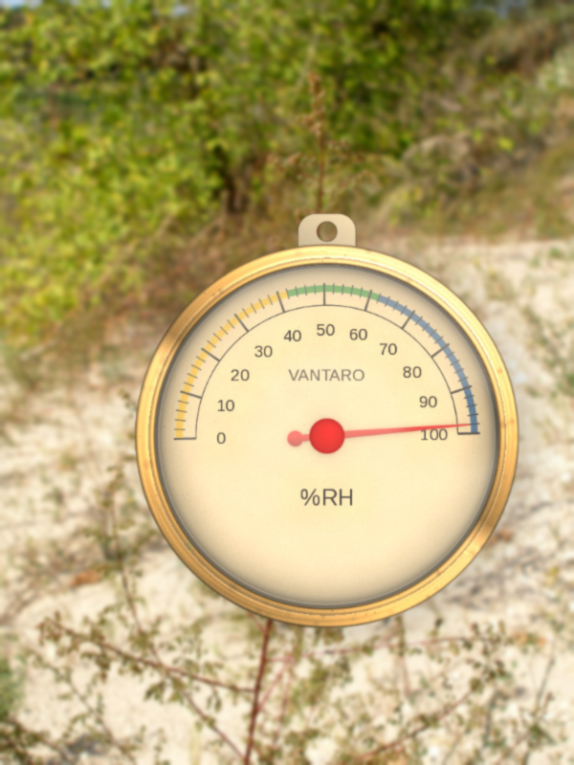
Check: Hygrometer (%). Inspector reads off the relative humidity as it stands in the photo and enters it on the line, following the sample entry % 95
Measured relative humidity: % 98
